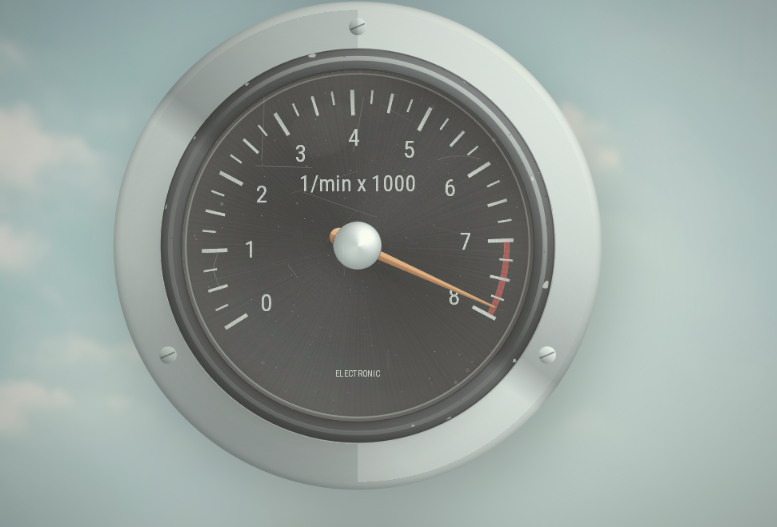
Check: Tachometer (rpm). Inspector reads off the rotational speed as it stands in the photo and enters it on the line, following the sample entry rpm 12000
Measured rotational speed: rpm 7875
